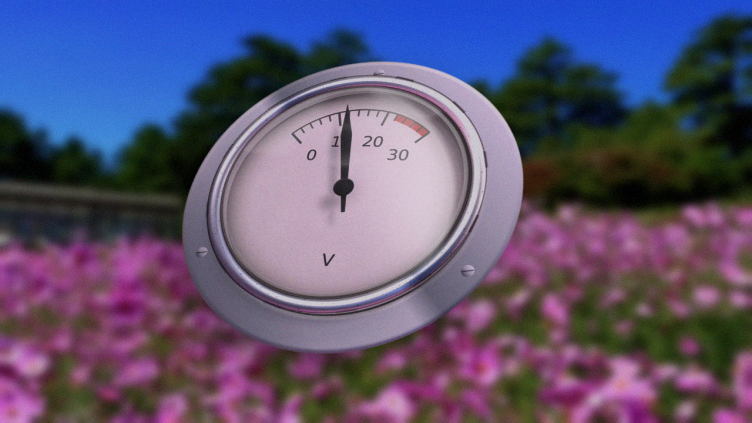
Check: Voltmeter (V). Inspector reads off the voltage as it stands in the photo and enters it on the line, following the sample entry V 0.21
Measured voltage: V 12
